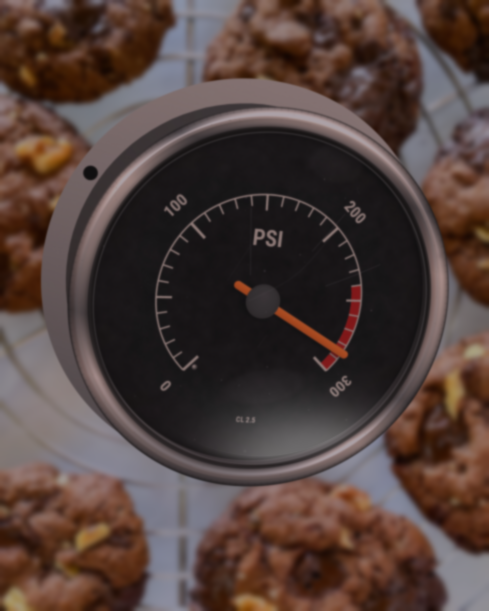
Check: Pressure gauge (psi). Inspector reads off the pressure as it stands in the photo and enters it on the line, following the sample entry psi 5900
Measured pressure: psi 285
